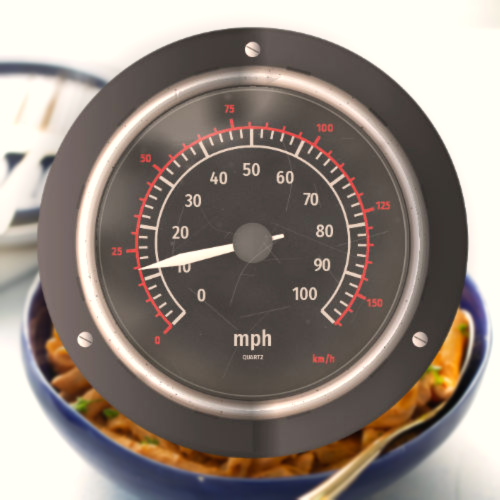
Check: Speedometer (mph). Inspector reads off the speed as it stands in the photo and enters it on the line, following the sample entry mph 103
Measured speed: mph 12
